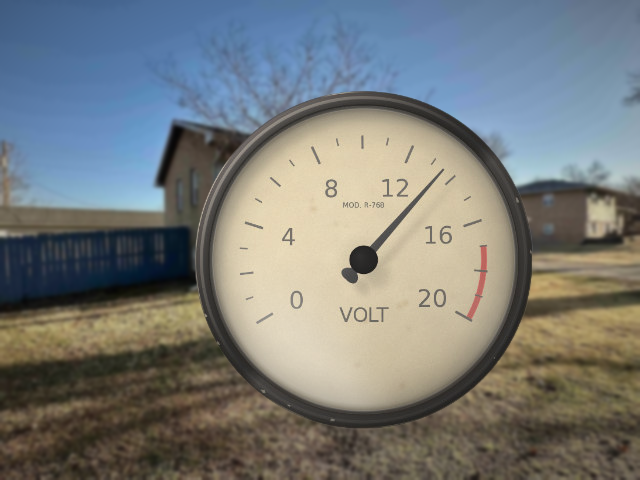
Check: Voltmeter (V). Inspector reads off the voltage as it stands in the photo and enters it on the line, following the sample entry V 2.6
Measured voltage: V 13.5
